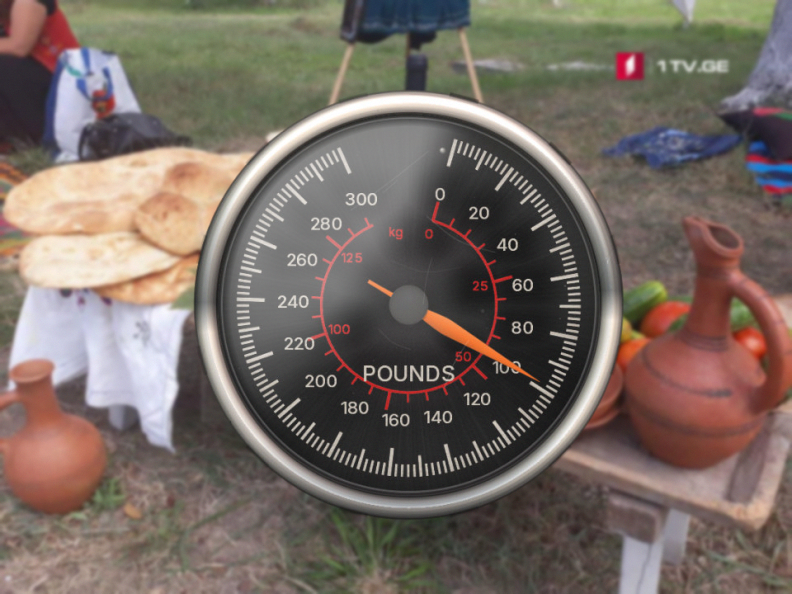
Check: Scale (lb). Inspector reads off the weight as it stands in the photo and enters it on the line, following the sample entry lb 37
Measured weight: lb 98
